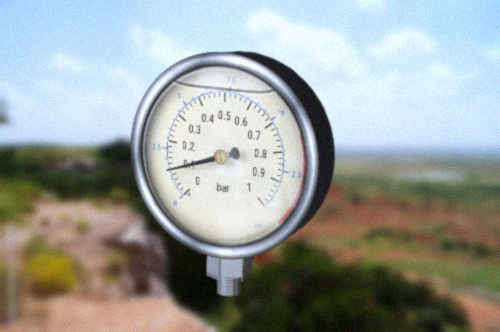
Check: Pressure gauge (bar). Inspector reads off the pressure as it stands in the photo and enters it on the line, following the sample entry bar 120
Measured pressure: bar 0.1
